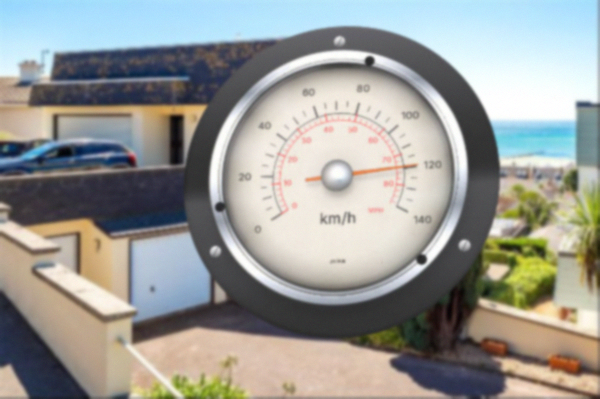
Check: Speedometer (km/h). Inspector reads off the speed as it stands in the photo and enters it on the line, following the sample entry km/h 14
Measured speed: km/h 120
